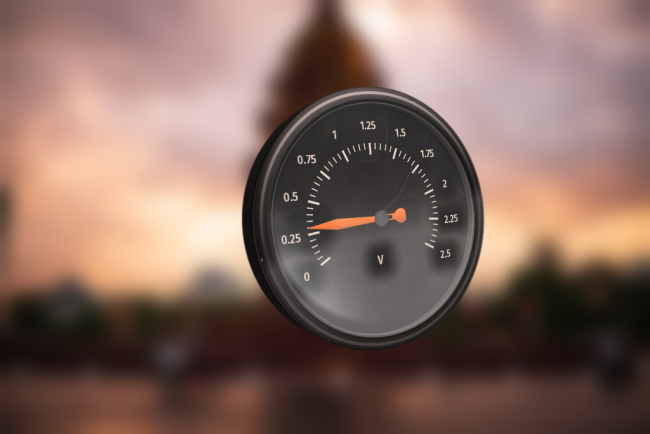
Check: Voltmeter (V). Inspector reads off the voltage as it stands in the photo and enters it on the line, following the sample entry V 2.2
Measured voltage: V 0.3
